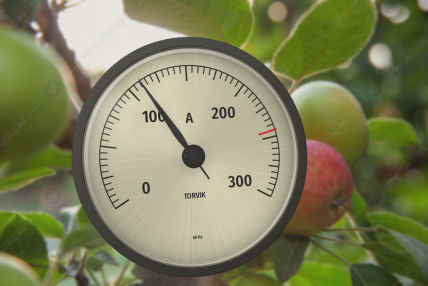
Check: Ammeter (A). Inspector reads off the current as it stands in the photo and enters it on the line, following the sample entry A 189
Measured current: A 110
